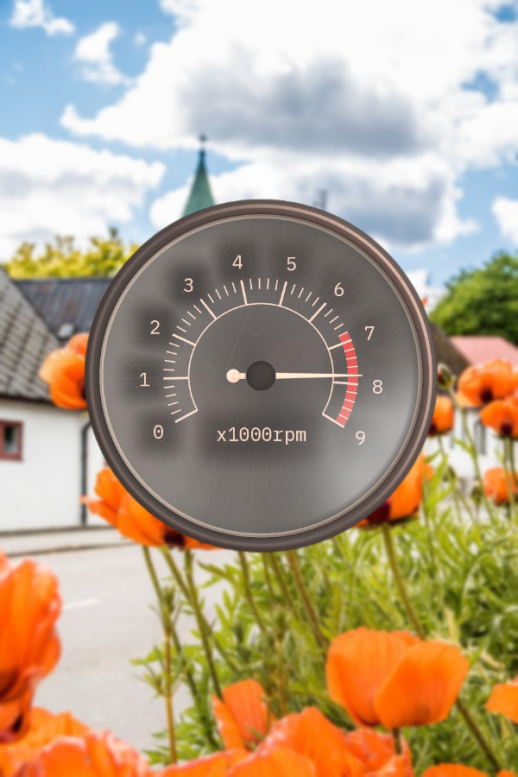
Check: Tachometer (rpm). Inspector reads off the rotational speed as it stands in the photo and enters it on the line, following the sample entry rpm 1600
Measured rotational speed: rpm 7800
